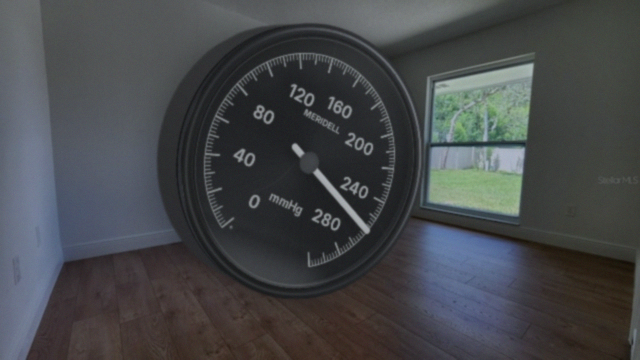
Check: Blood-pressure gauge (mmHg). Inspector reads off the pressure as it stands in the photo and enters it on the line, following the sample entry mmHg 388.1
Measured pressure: mmHg 260
